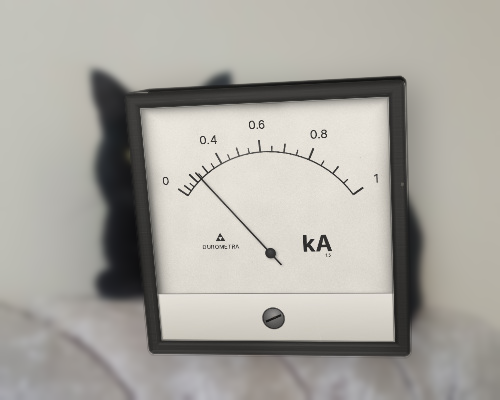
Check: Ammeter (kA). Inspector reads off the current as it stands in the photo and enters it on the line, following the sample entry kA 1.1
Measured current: kA 0.25
